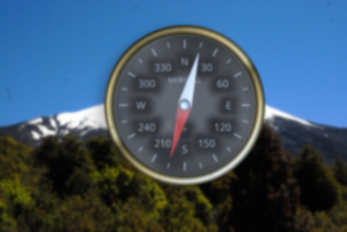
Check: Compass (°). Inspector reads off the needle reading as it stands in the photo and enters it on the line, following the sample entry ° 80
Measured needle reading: ° 195
